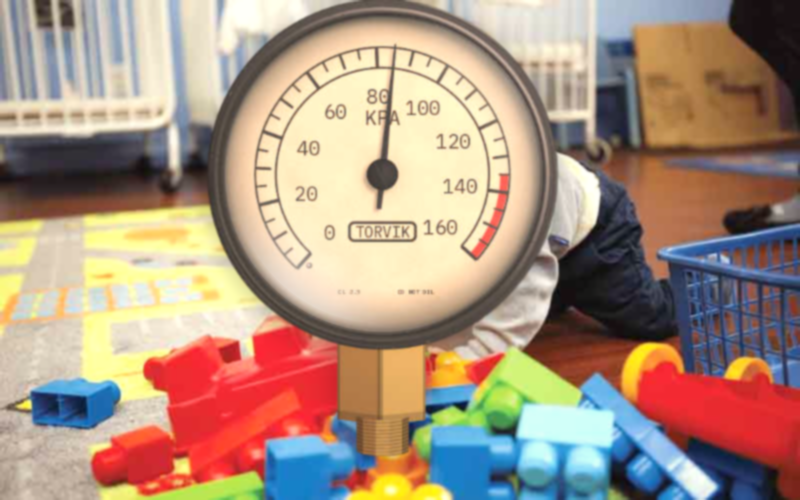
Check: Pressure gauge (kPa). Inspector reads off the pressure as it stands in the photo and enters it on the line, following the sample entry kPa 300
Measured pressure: kPa 85
